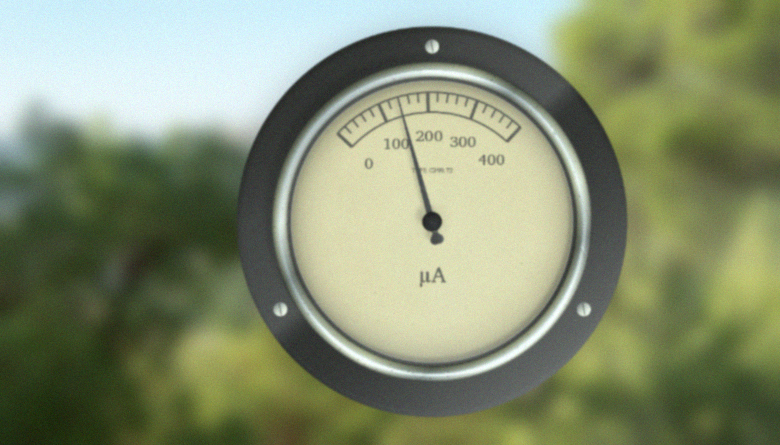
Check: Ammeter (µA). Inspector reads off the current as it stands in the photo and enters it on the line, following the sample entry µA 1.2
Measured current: µA 140
